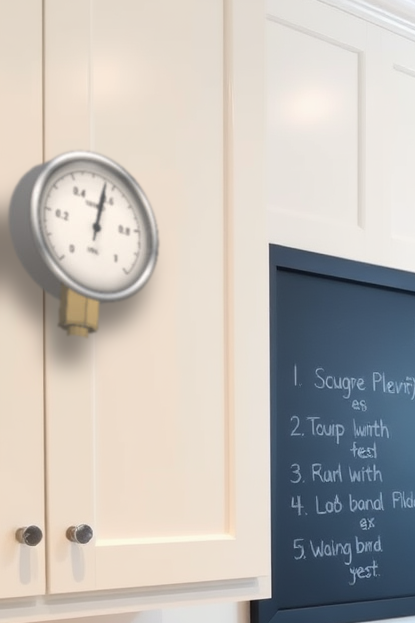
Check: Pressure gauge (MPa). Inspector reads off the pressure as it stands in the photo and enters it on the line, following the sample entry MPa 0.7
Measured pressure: MPa 0.55
